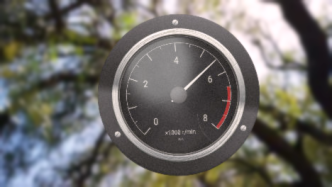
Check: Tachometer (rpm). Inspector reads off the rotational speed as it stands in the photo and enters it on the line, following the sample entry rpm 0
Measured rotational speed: rpm 5500
